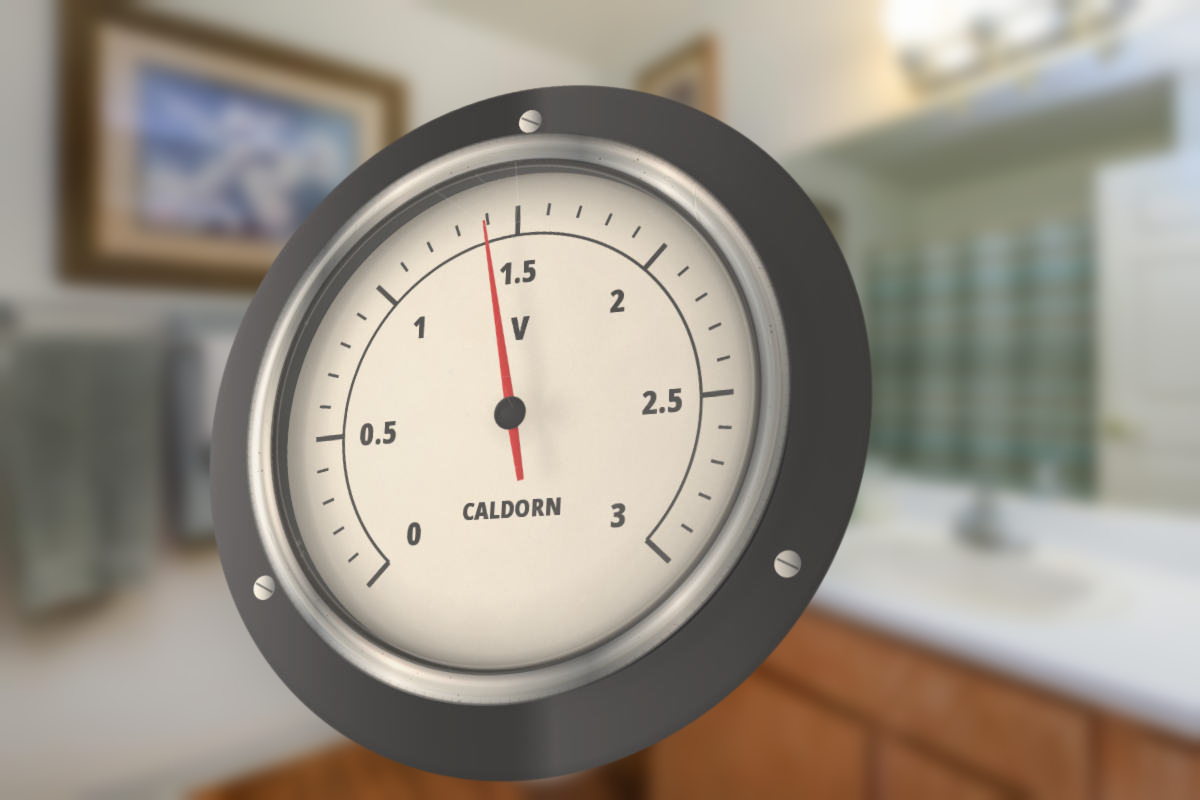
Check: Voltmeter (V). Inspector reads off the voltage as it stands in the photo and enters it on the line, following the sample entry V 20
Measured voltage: V 1.4
